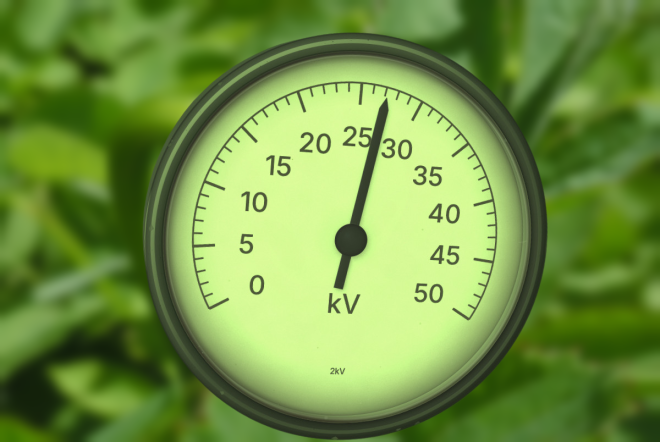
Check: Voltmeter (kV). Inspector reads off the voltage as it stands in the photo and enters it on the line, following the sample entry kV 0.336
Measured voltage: kV 27
